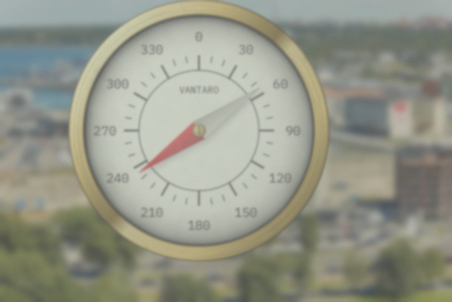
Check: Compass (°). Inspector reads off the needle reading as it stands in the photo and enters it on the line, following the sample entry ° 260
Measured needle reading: ° 235
